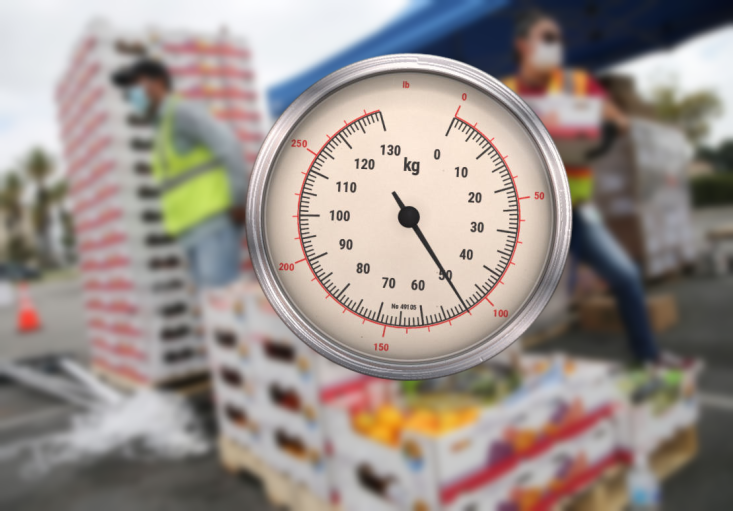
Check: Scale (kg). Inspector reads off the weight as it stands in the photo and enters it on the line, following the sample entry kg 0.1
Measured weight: kg 50
